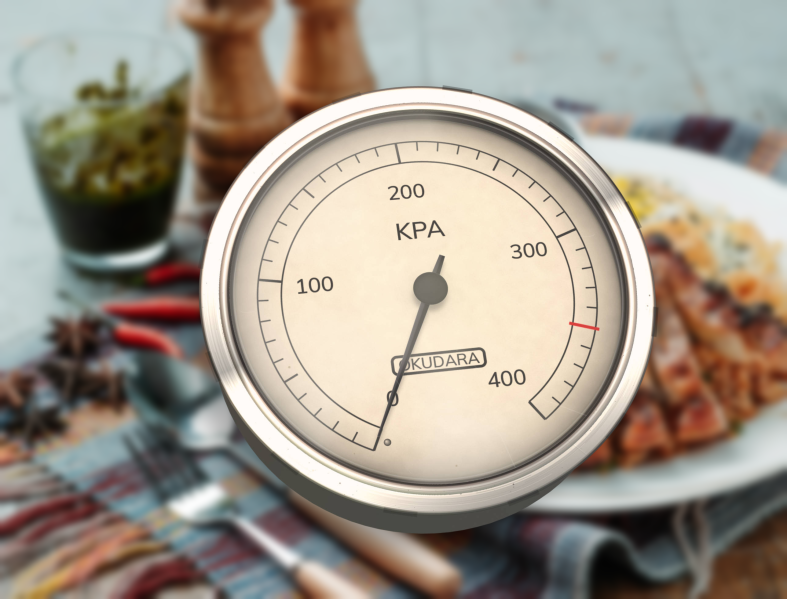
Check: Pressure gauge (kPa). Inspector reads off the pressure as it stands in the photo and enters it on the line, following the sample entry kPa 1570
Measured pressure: kPa 0
